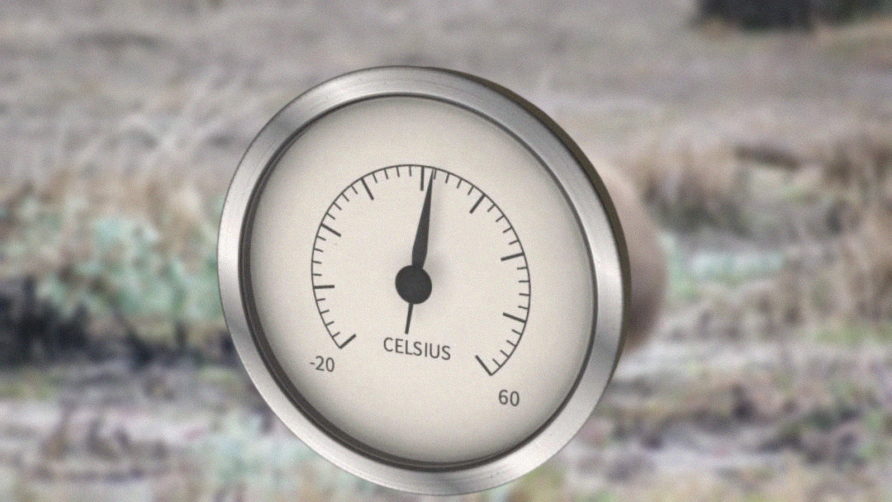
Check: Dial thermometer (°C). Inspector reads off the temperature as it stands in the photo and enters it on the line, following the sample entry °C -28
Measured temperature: °C 22
